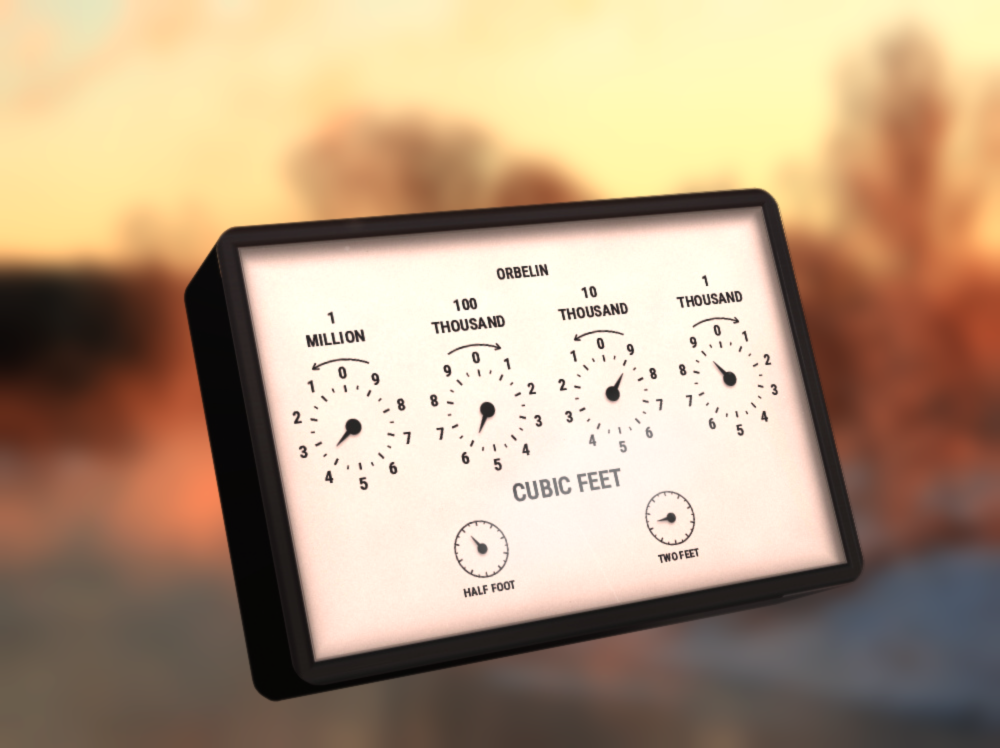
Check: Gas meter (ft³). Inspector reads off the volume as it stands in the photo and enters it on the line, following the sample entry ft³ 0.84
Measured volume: ft³ 358900
